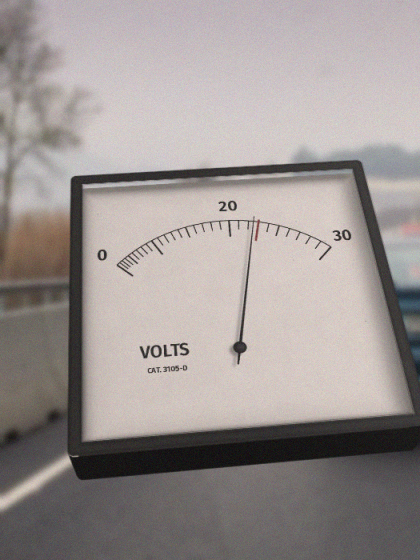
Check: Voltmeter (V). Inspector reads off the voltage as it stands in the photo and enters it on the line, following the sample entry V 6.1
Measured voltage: V 22.5
